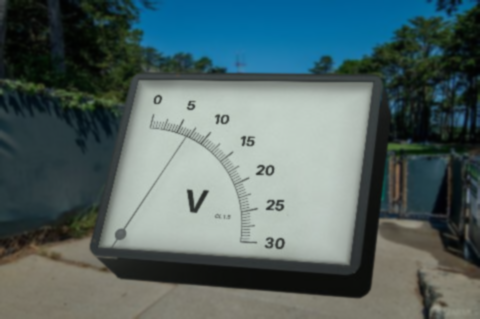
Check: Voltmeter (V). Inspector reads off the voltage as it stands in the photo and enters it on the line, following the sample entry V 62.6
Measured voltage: V 7.5
